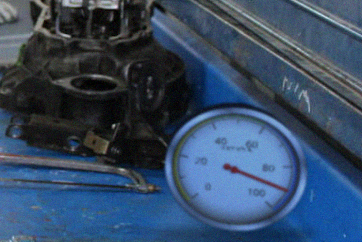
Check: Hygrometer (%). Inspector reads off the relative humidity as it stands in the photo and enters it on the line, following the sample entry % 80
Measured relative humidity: % 90
